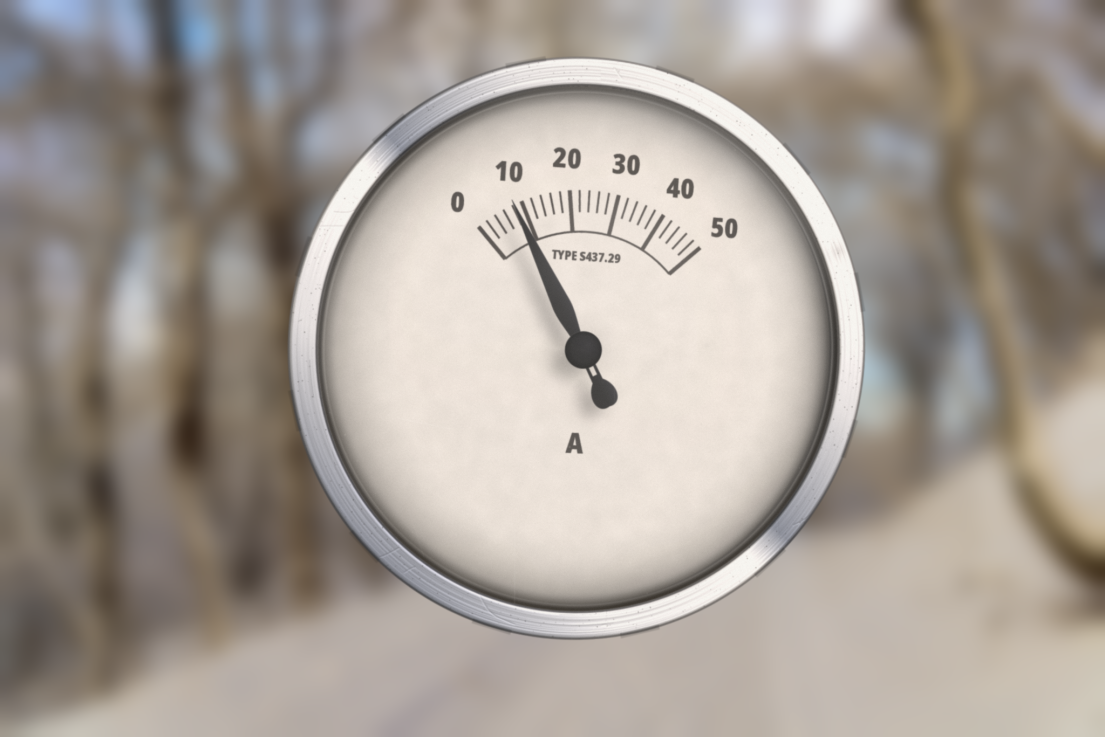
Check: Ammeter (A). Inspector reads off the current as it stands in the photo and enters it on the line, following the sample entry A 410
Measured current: A 8
